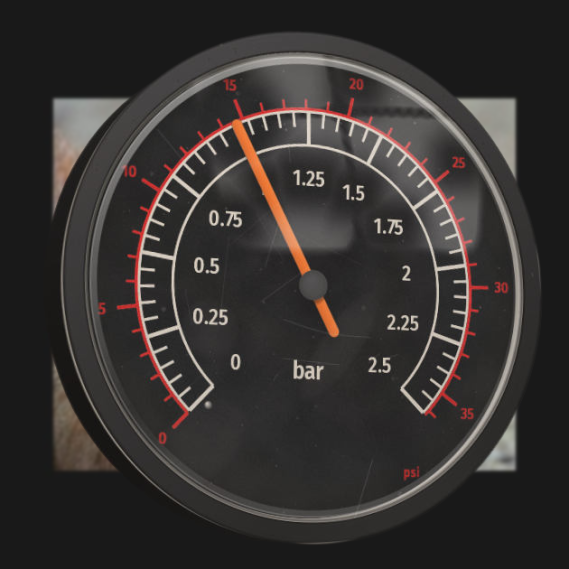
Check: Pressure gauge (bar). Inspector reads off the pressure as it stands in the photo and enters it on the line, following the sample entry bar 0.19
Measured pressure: bar 1
